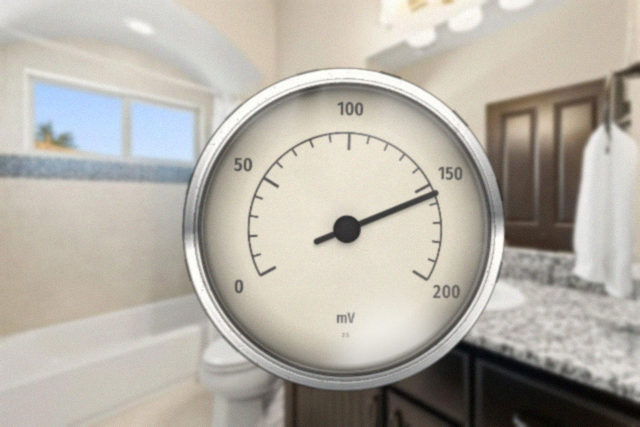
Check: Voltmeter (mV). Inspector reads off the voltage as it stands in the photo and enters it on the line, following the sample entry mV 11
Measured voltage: mV 155
